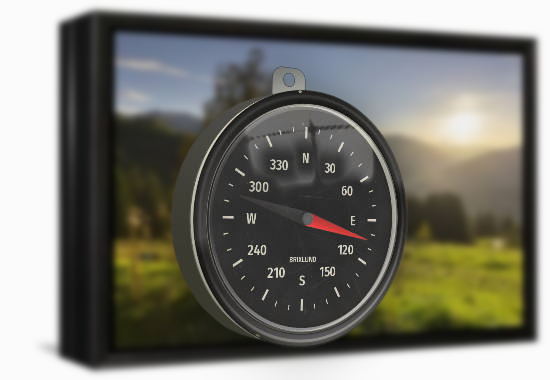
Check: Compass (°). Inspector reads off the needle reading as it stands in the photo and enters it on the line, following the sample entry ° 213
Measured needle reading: ° 105
